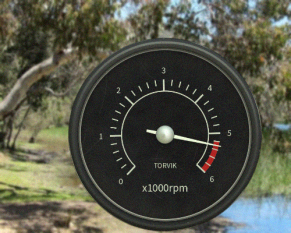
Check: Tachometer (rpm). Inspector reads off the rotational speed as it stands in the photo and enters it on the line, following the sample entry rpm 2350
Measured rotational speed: rpm 5300
